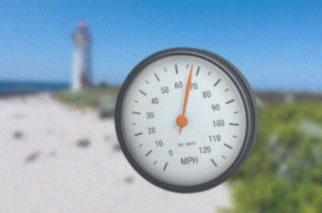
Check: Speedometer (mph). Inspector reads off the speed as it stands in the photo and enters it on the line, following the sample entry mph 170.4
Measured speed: mph 67.5
